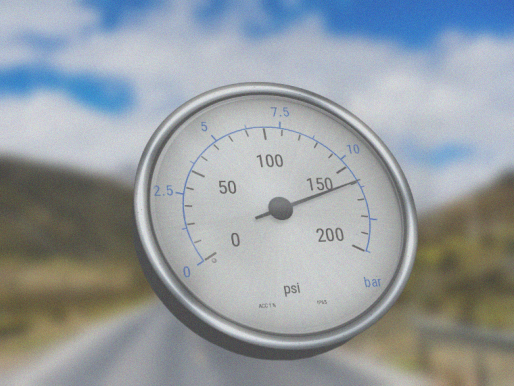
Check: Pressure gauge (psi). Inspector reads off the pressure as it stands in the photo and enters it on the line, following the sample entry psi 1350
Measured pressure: psi 160
